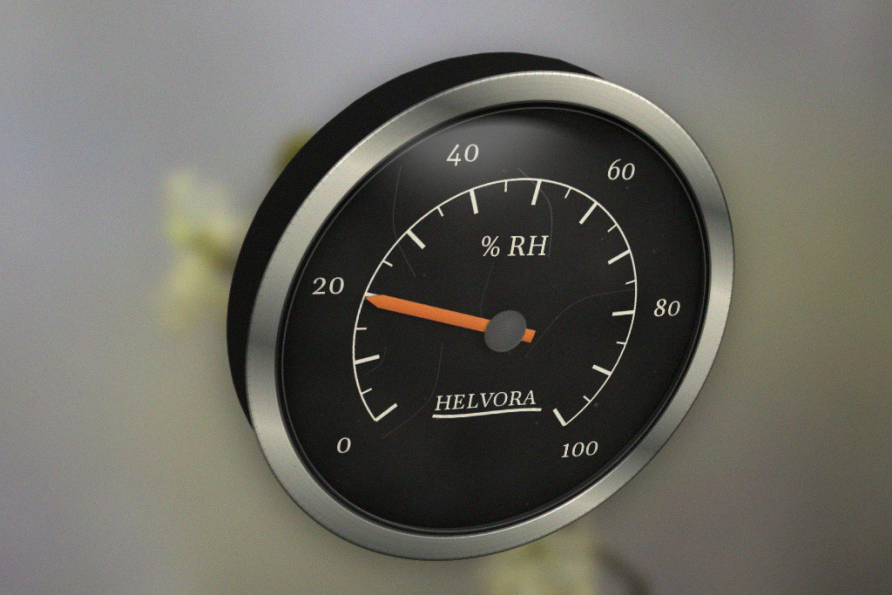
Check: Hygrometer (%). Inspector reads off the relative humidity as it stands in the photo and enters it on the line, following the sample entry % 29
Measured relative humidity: % 20
